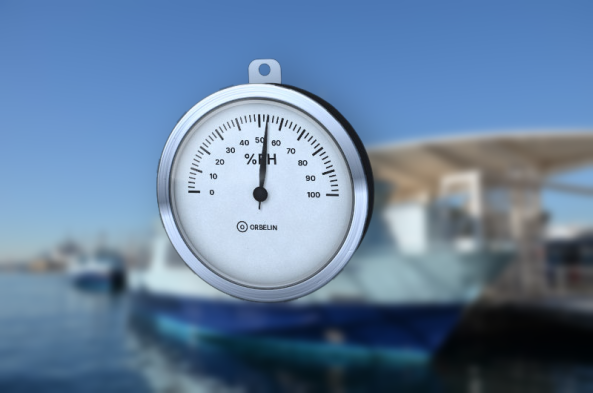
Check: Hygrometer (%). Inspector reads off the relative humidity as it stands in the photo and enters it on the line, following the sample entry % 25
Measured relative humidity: % 54
